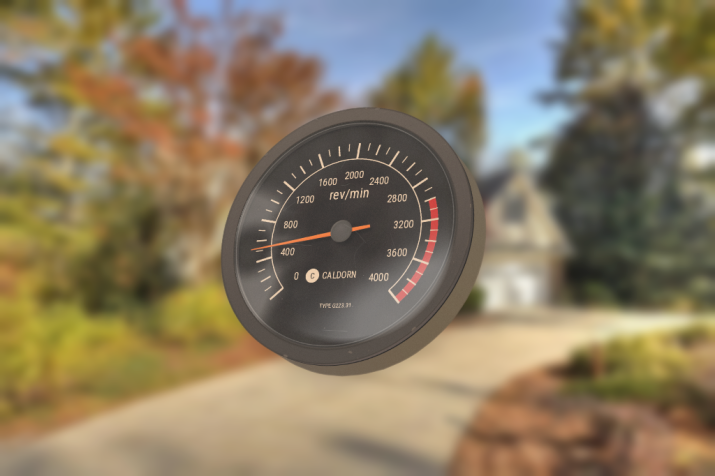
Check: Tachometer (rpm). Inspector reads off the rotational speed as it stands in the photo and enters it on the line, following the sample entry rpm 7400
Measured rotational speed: rpm 500
